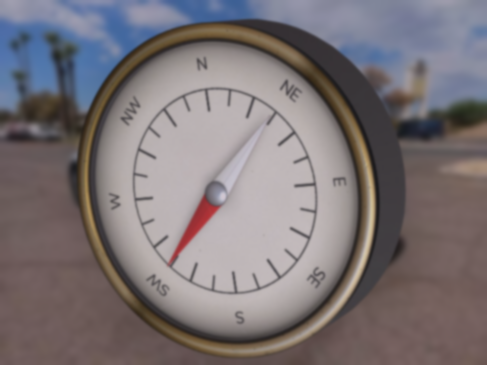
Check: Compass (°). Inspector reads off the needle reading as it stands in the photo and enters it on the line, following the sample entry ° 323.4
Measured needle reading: ° 225
